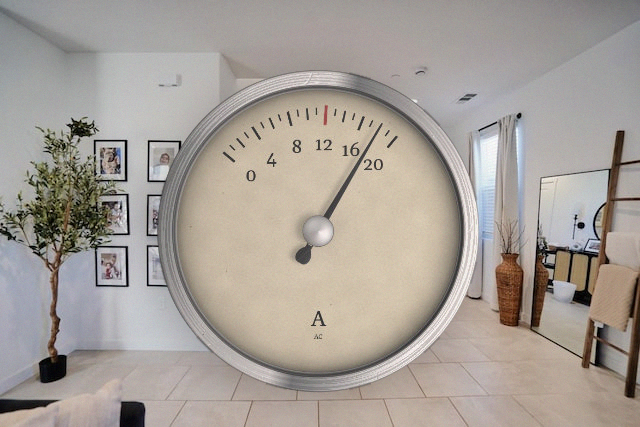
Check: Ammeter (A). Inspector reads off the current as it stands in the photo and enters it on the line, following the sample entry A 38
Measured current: A 18
